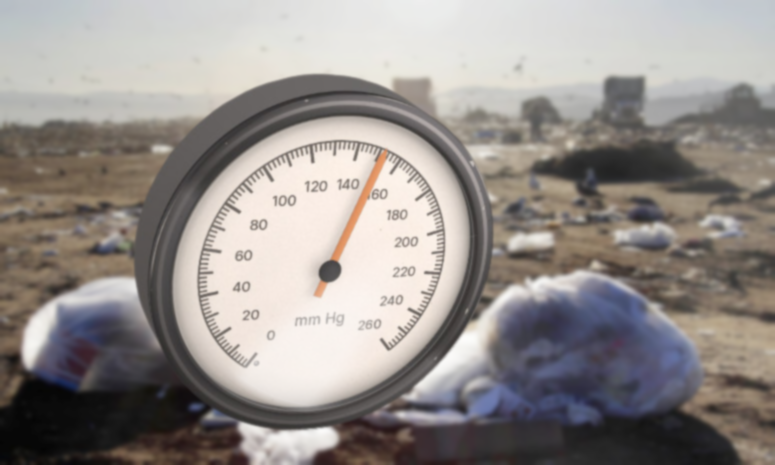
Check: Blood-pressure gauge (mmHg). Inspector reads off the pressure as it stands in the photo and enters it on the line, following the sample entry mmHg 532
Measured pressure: mmHg 150
